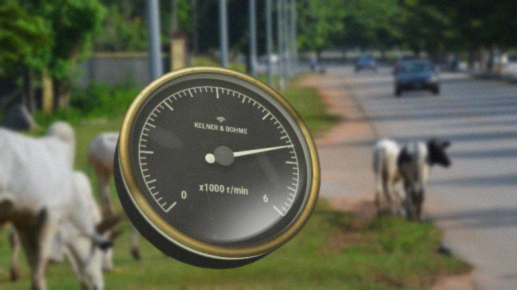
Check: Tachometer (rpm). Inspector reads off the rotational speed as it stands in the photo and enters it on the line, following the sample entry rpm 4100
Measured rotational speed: rpm 4700
